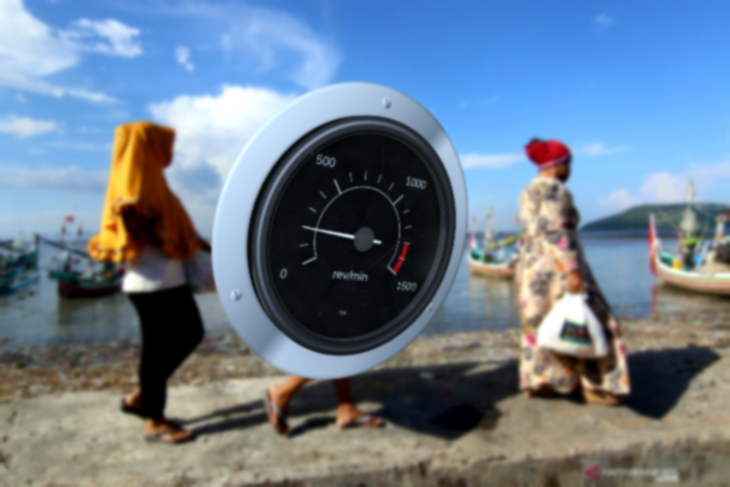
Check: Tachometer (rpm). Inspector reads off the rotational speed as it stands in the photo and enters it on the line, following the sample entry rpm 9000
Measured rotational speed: rpm 200
